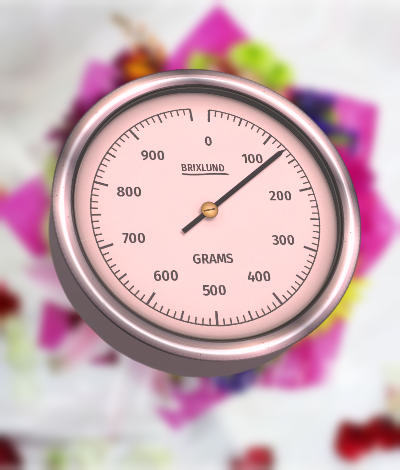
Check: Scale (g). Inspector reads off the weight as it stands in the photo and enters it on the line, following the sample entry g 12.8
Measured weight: g 130
